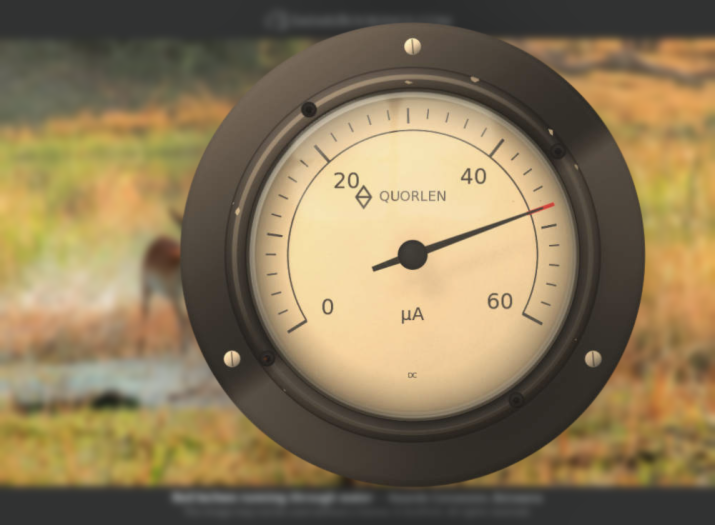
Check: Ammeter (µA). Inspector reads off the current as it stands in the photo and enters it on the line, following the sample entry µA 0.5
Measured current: µA 48
